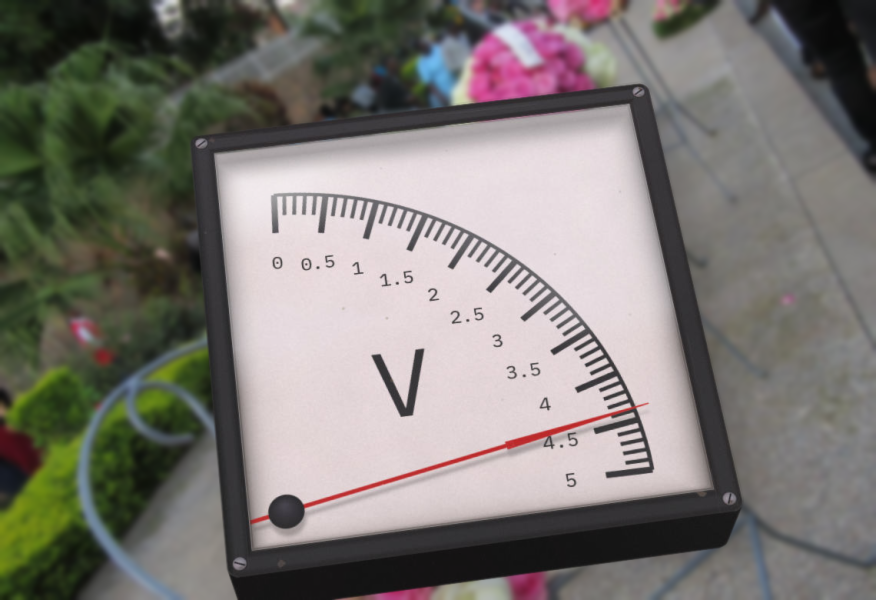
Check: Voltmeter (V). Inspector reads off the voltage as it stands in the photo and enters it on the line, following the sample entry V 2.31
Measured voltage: V 4.4
